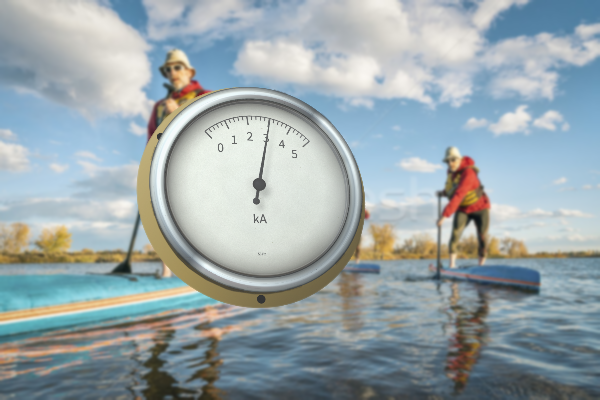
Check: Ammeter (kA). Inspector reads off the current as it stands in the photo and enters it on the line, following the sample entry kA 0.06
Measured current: kA 3
